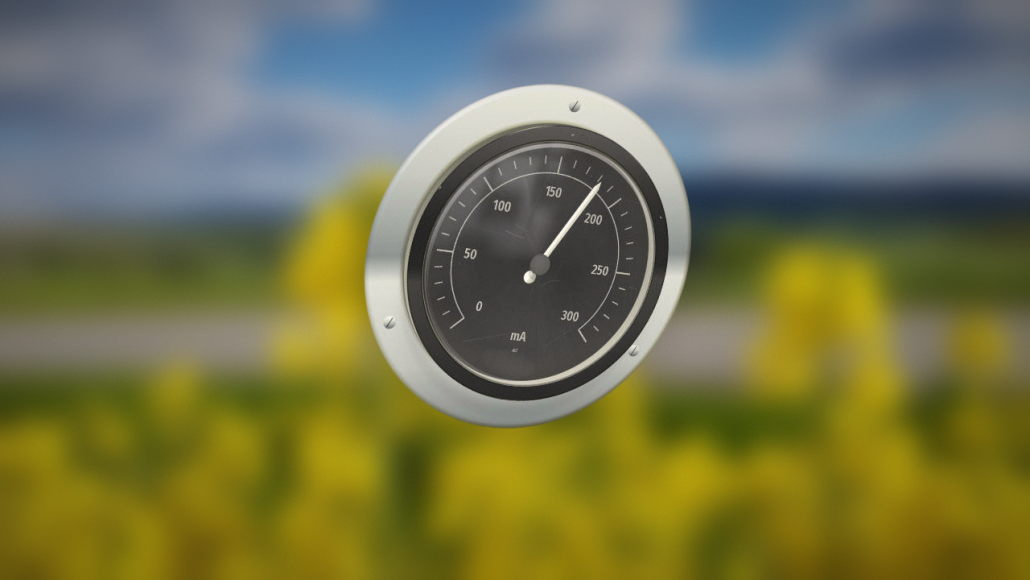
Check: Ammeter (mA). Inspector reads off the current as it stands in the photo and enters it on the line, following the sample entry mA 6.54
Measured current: mA 180
